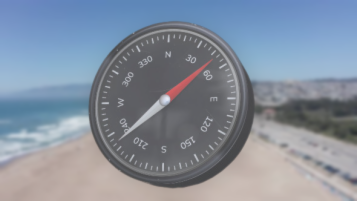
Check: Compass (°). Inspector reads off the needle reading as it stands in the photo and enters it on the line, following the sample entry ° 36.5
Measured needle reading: ° 50
